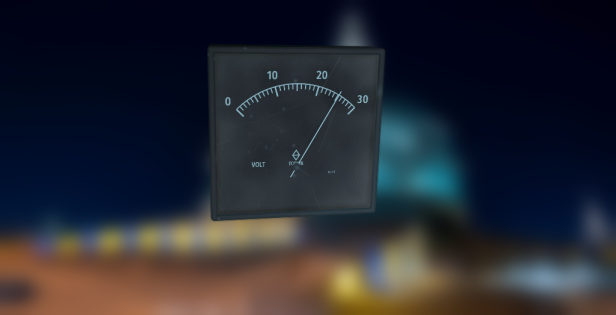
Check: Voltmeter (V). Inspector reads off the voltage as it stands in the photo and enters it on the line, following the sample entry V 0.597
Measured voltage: V 25
